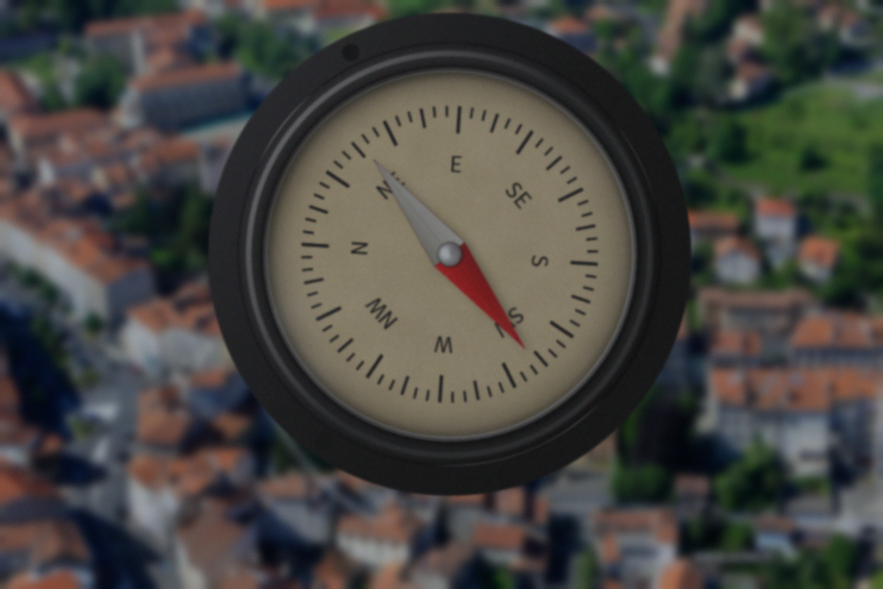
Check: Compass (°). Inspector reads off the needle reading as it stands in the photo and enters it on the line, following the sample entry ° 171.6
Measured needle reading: ° 227.5
